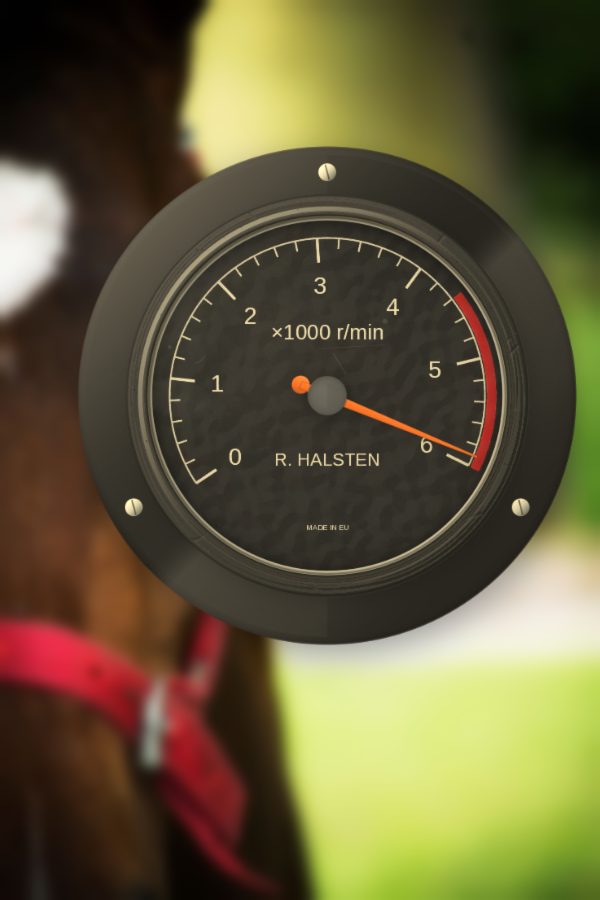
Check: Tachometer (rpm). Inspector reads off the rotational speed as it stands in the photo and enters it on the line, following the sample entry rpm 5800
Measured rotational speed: rpm 5900
